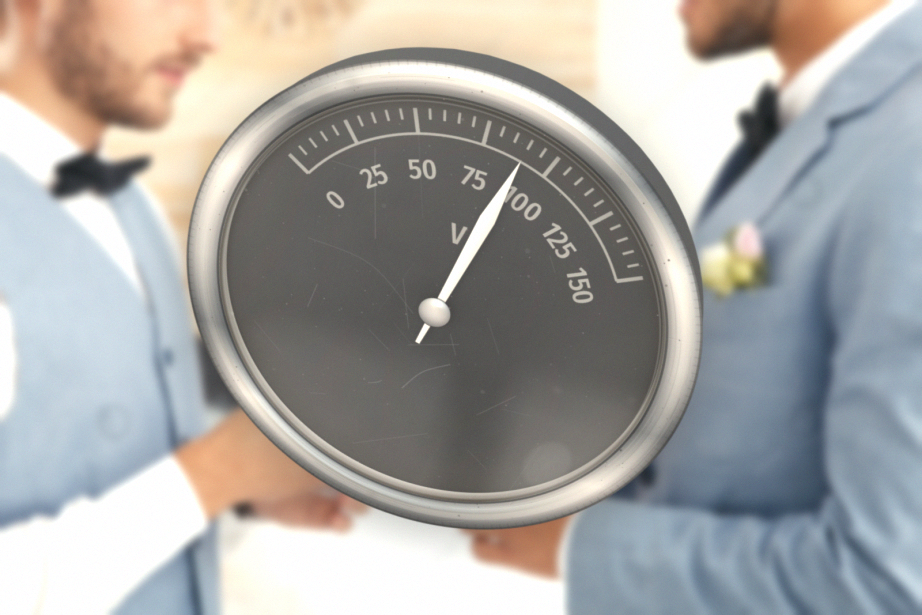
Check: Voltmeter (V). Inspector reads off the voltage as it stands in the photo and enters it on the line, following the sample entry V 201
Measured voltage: V 90
